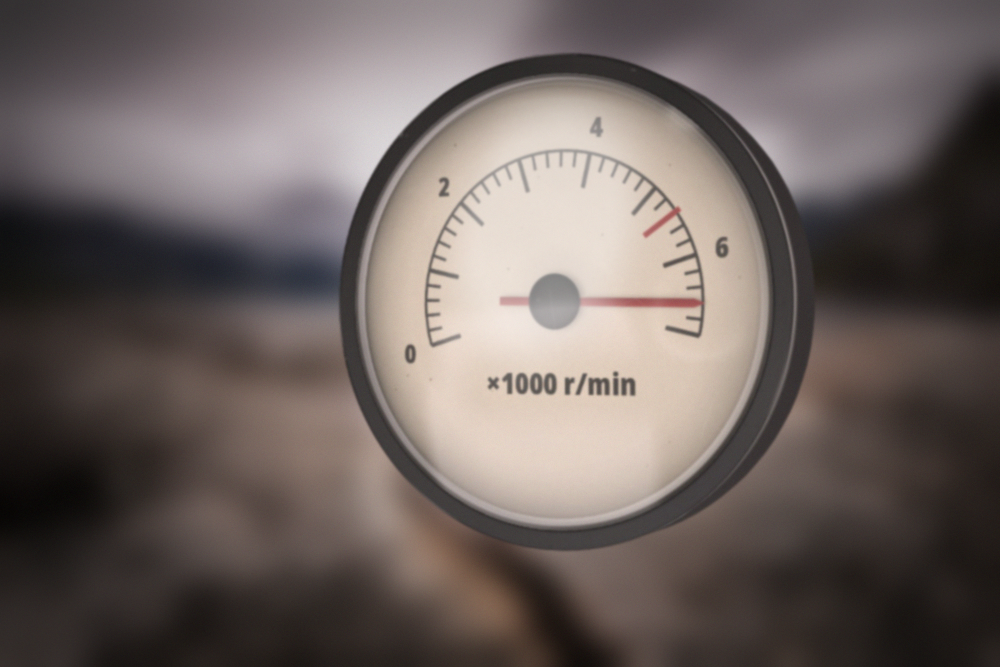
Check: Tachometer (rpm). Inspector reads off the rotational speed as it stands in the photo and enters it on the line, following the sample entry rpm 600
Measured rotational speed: rpm 6600
